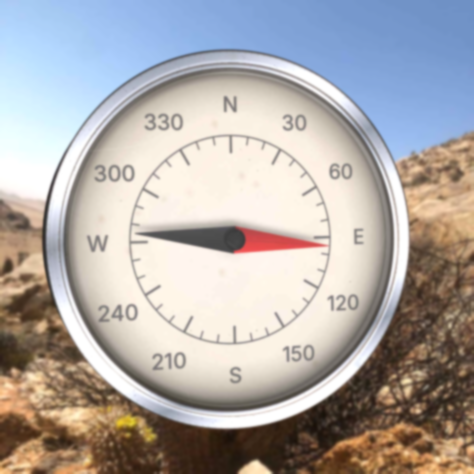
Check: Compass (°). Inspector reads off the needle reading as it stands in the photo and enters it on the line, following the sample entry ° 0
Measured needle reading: ° 95
